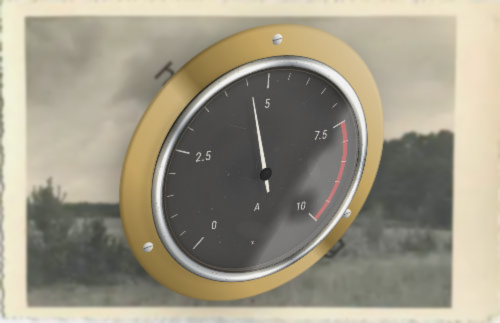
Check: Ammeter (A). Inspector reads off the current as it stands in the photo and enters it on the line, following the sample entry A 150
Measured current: A 4.5
